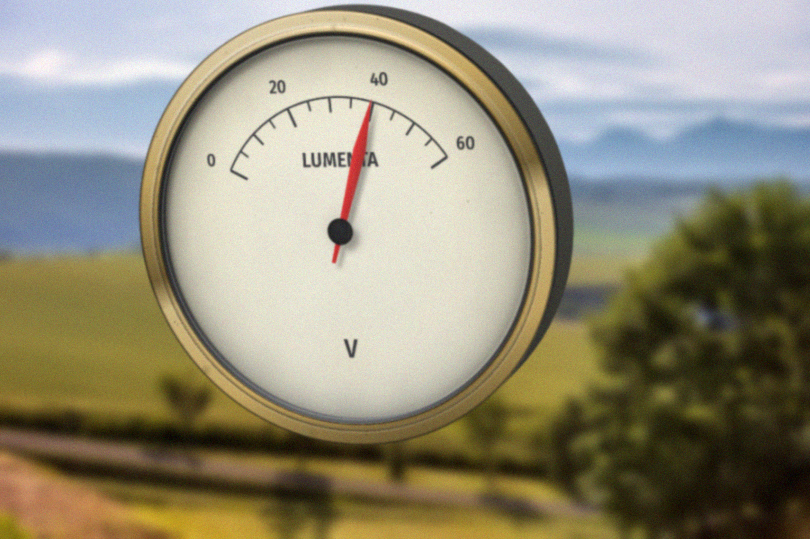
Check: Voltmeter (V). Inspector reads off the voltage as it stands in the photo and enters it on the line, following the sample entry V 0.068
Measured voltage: V 40
